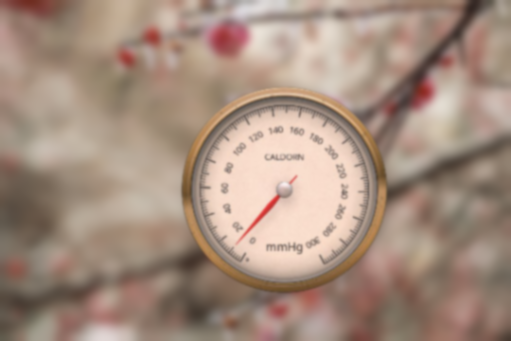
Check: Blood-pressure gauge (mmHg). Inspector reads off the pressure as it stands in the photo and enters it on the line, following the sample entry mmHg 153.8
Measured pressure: mmHg 10
